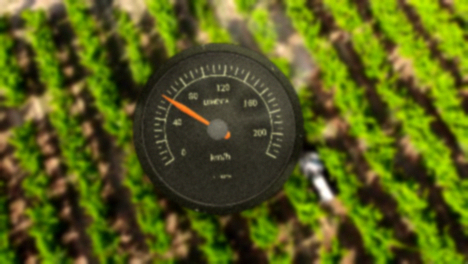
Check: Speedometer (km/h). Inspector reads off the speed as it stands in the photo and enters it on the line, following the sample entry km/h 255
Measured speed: km/h 60
